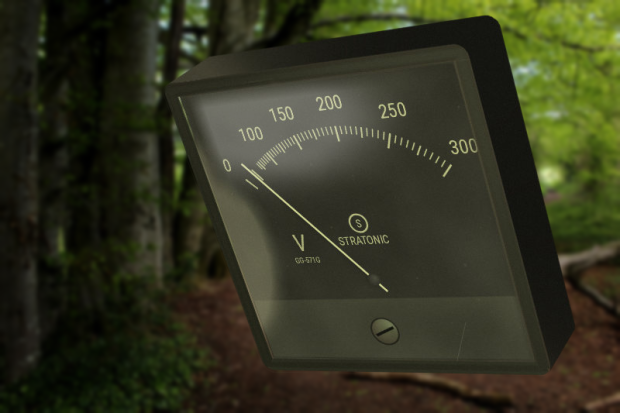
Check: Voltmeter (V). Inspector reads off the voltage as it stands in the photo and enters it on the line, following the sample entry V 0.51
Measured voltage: V 50
